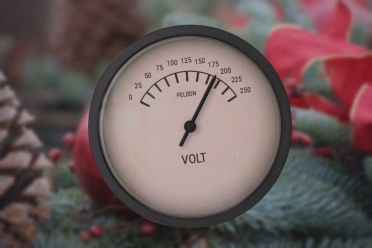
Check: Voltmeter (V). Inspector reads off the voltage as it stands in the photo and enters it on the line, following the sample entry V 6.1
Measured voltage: V 187.5
